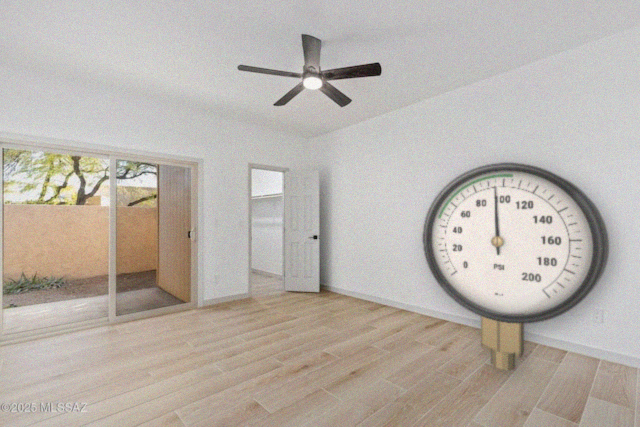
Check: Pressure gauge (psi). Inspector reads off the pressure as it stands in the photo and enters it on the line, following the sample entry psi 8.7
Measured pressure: psi 95
